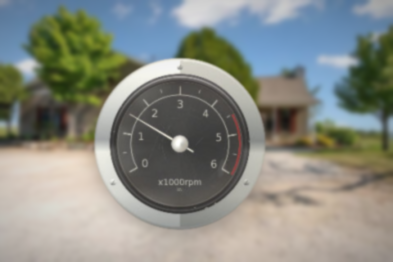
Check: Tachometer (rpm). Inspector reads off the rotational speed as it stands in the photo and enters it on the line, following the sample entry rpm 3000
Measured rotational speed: rpm 1500
